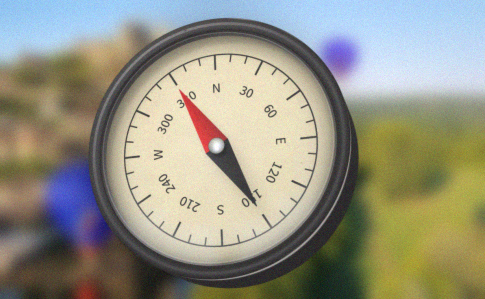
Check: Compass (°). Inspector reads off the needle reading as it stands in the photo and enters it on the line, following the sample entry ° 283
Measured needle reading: ° 330
